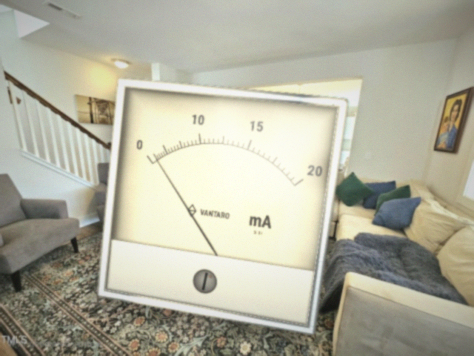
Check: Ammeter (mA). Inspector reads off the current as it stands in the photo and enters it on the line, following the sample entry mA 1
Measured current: mA 2.5
